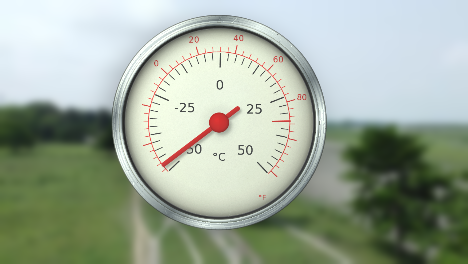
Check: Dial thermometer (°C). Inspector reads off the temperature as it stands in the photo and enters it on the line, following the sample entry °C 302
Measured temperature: °C -47.5
